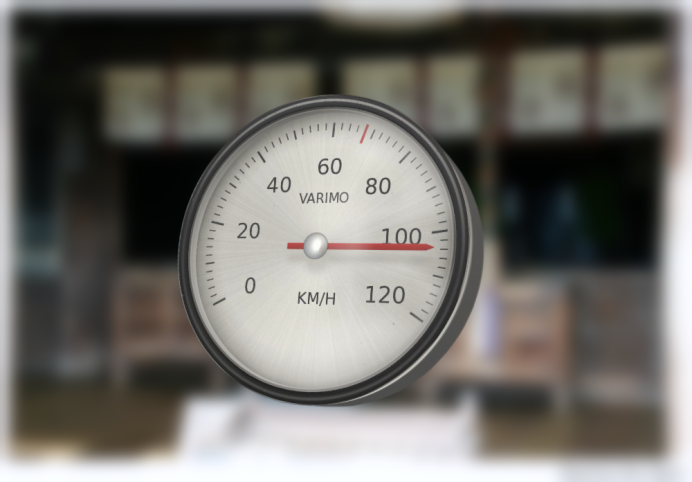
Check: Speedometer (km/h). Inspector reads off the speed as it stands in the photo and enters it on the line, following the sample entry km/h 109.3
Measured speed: km/h 104
